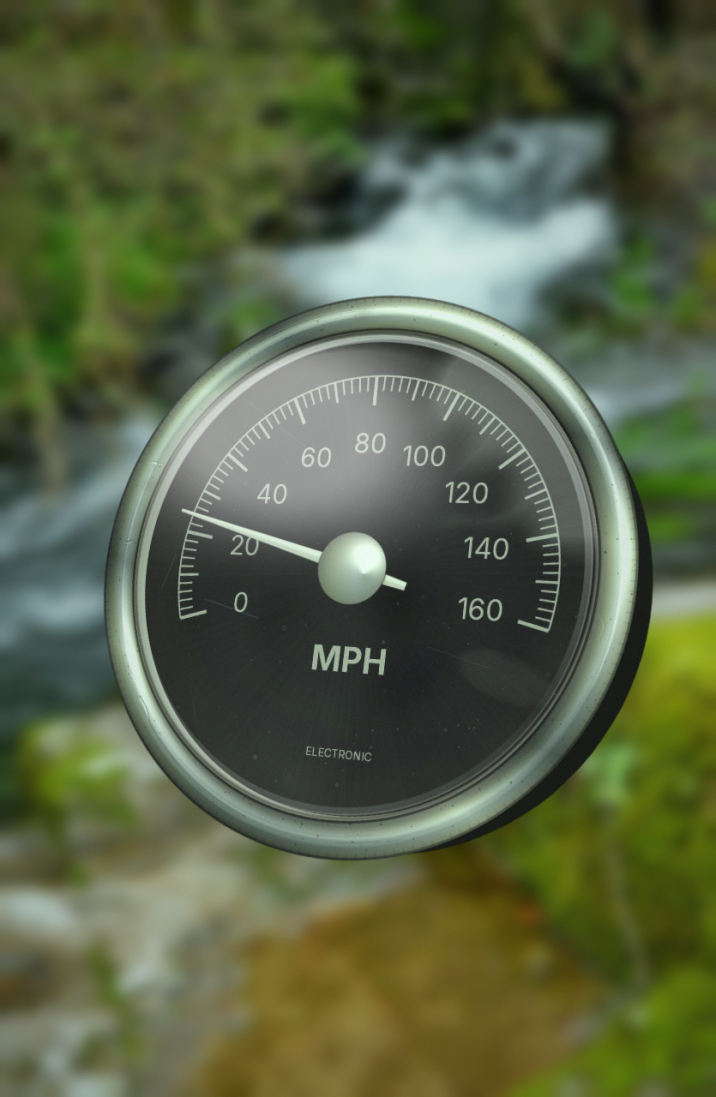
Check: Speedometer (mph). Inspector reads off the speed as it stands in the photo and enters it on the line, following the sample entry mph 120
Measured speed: mph 24
